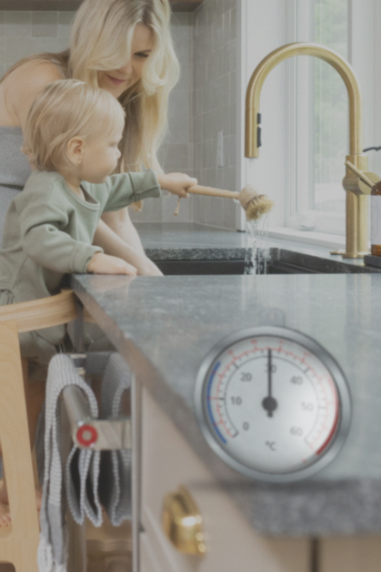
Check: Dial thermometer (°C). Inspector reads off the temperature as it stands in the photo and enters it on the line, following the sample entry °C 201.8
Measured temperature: °C 30
